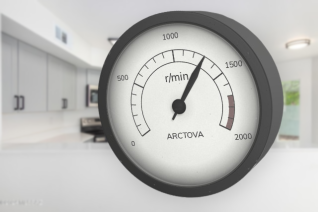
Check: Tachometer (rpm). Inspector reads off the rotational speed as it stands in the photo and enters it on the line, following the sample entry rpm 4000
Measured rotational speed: rpm 1300
